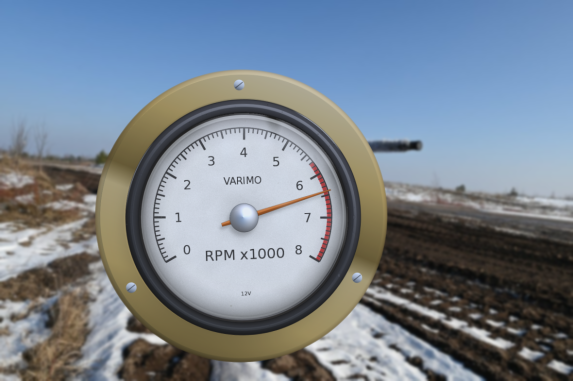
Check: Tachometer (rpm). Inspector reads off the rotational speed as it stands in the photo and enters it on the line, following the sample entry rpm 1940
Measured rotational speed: rpm 6400
